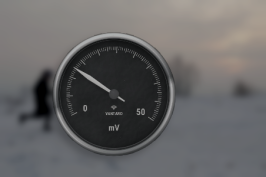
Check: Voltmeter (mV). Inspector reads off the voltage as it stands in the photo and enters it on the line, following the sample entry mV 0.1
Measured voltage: mV 12.5
